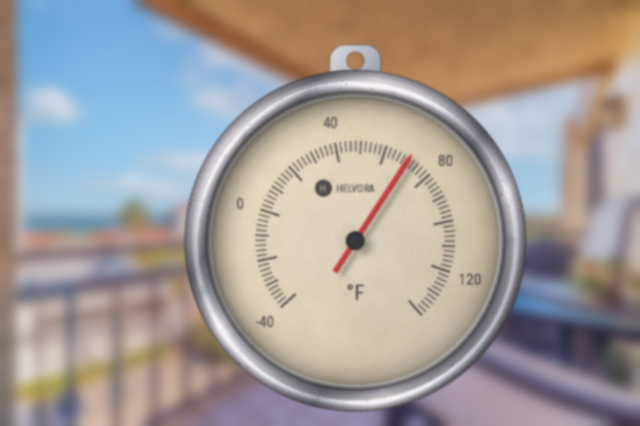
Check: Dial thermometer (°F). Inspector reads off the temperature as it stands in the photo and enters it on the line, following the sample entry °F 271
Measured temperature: °F 70
